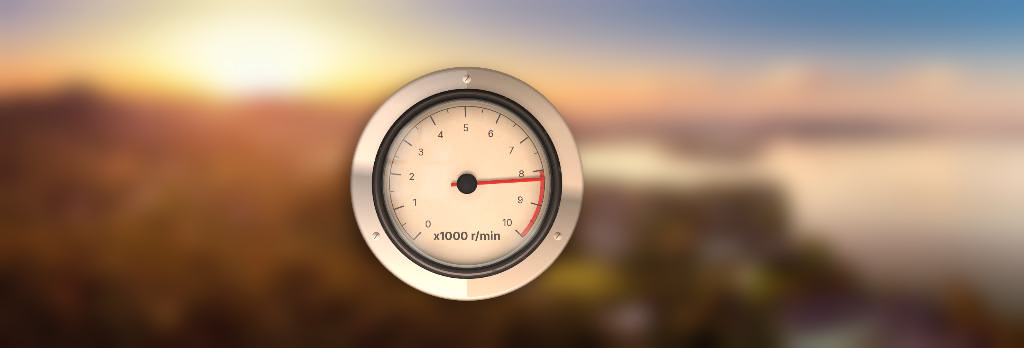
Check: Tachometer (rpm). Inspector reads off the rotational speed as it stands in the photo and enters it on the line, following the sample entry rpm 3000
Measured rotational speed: rpm 8250
